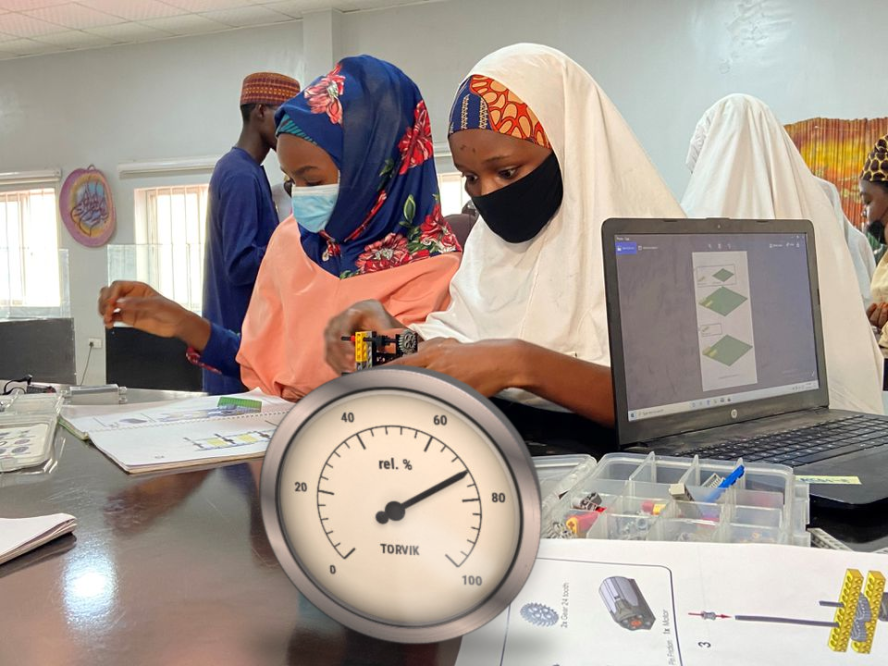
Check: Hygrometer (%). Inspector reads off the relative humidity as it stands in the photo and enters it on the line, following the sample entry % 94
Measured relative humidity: % 72
